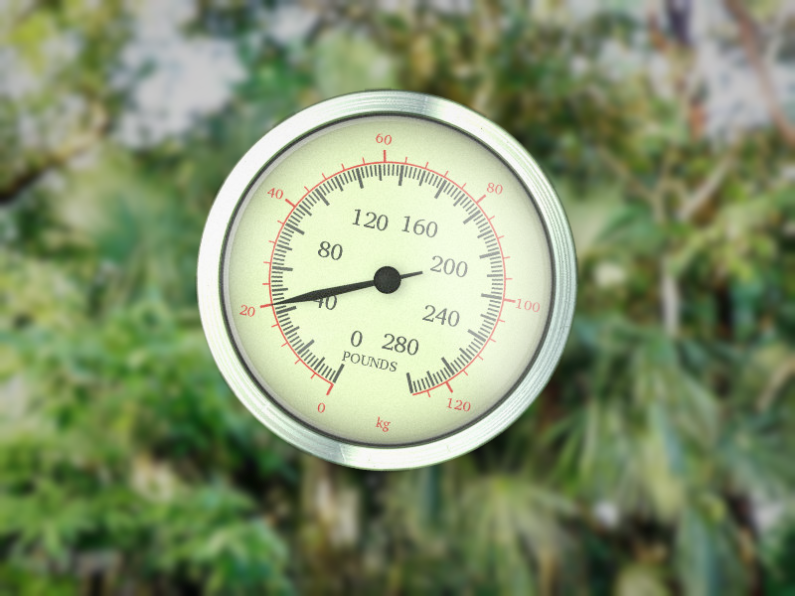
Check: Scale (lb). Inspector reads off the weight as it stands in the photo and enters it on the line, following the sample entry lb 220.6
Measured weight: lb 44
